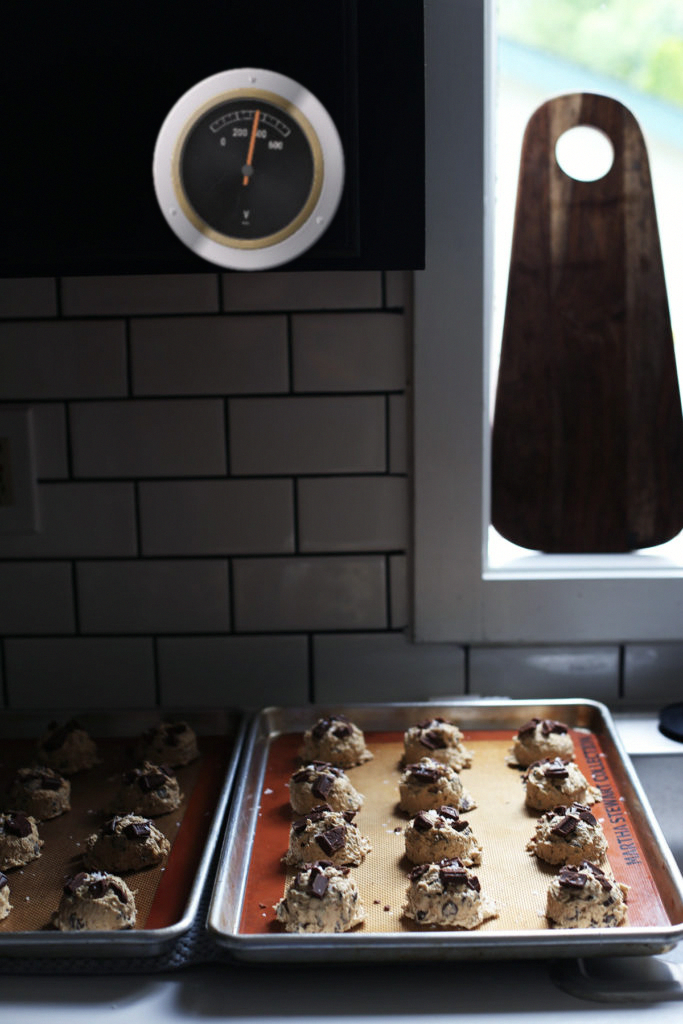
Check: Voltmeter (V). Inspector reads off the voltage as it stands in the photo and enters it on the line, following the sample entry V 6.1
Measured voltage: V 350
